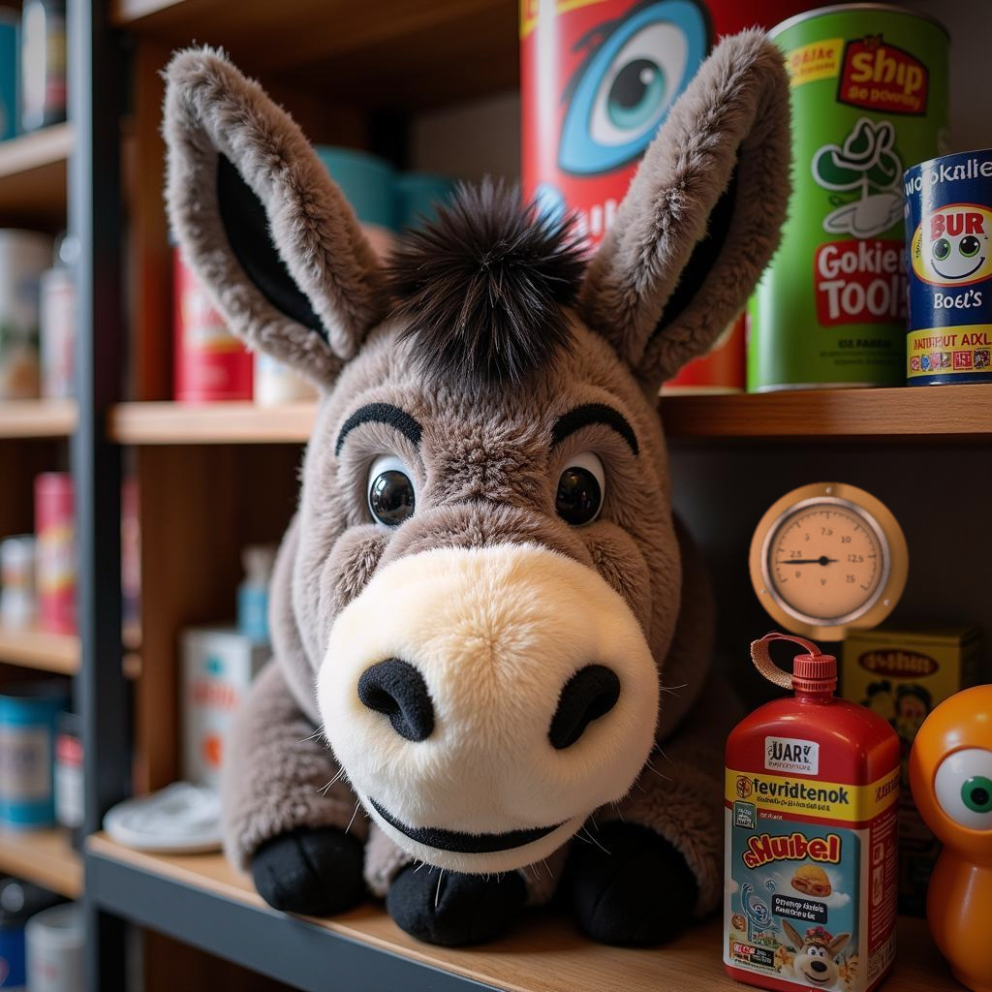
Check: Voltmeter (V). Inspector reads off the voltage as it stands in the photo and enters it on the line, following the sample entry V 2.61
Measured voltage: V 1.5
